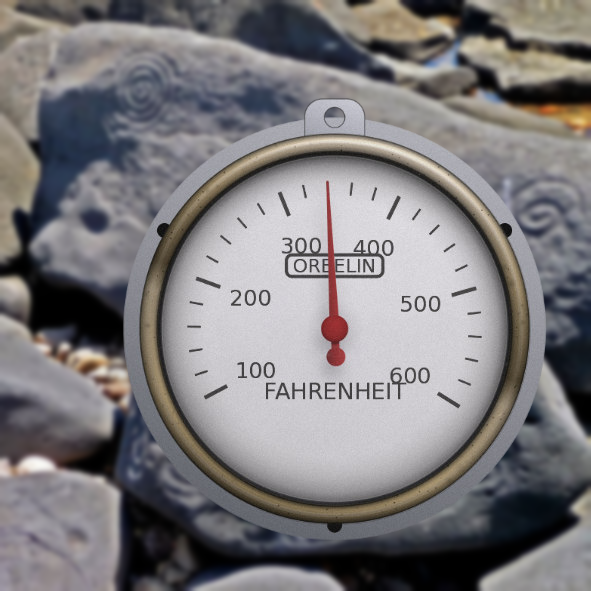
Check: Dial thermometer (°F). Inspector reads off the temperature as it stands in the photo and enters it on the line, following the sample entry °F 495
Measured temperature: °F 340
